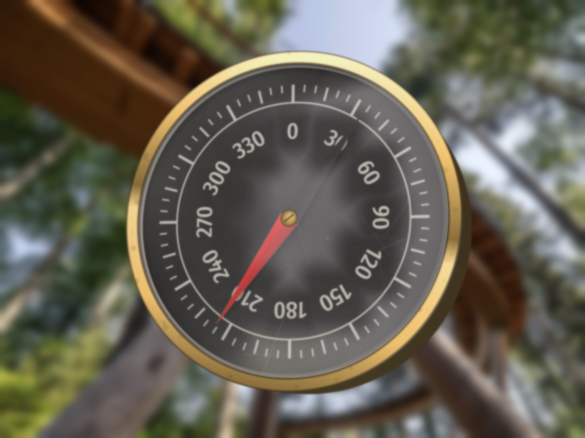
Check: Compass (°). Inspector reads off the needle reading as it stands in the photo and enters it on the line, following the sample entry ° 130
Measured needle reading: ° 215
